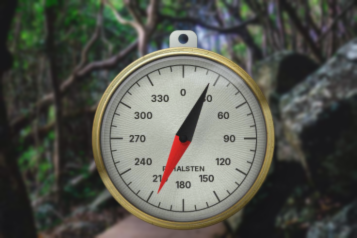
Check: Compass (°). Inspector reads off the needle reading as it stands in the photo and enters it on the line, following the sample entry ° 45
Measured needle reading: ° 205
